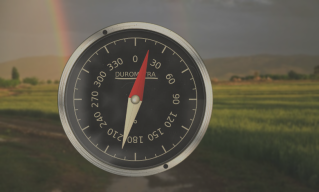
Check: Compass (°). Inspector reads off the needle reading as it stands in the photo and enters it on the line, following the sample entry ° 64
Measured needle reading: ° 15
